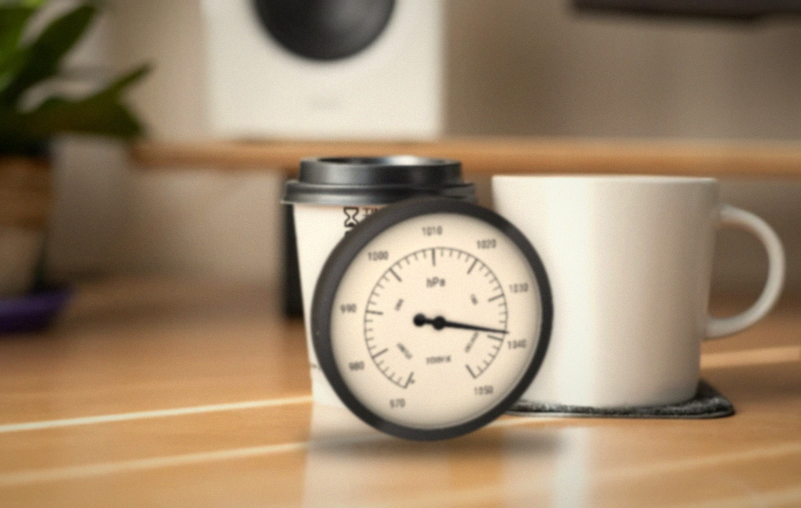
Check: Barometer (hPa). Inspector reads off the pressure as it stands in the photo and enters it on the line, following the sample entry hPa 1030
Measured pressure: hPa 1038
